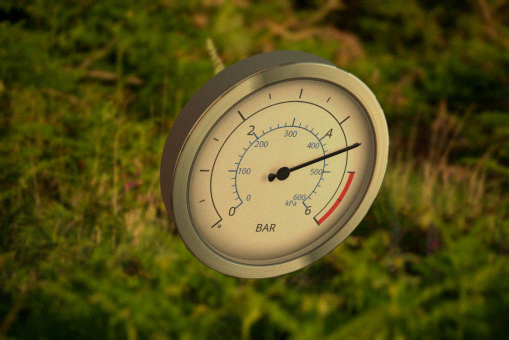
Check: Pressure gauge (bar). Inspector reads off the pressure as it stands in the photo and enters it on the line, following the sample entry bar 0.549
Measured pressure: bar 4.5
